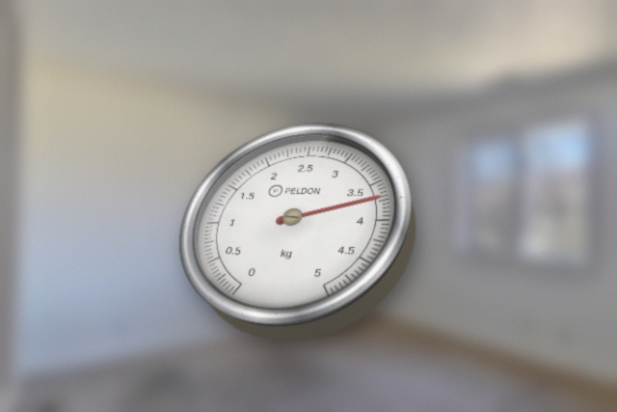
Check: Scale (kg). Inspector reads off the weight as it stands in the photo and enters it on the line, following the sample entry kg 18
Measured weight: kg 3.75
